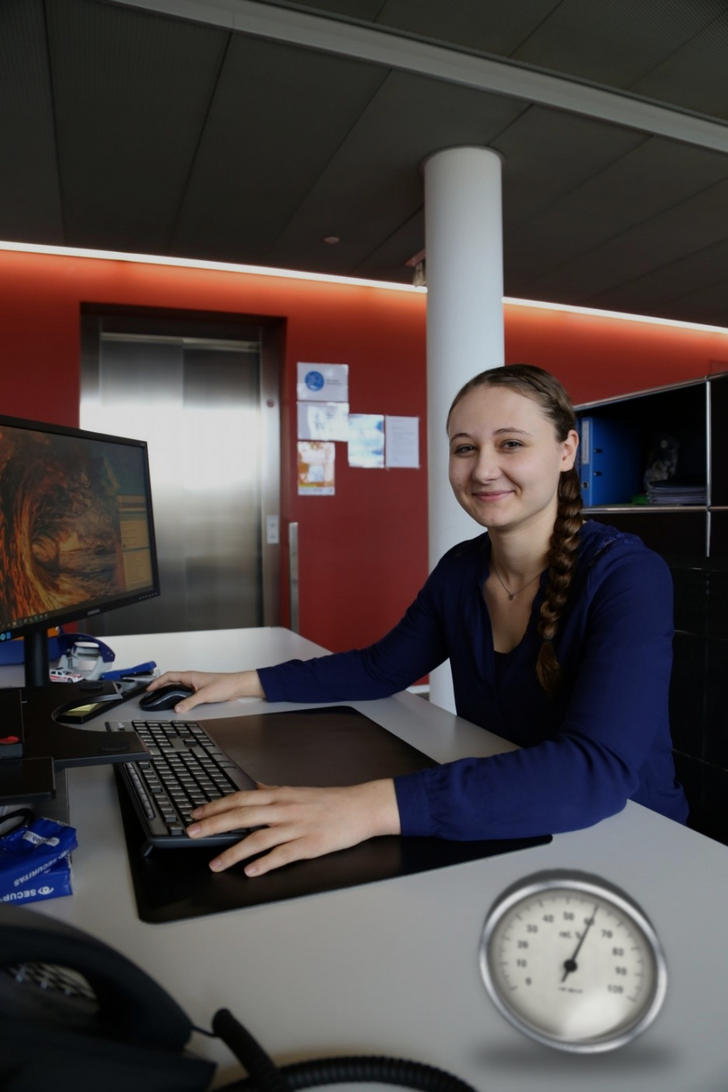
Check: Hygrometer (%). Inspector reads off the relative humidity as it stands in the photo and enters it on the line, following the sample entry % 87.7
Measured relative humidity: % 60
